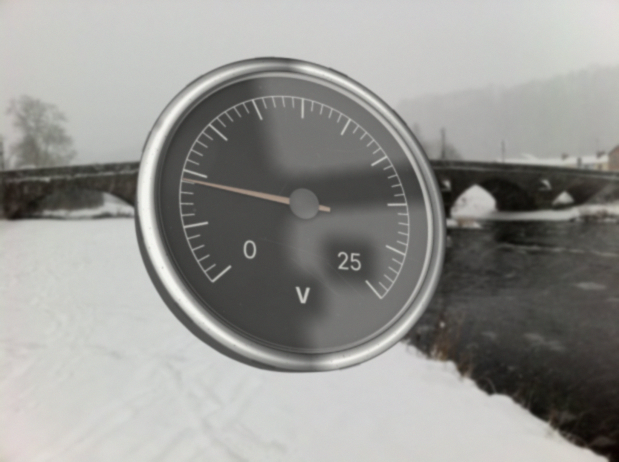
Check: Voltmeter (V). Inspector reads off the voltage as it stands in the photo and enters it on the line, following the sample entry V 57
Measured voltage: V 4.5
